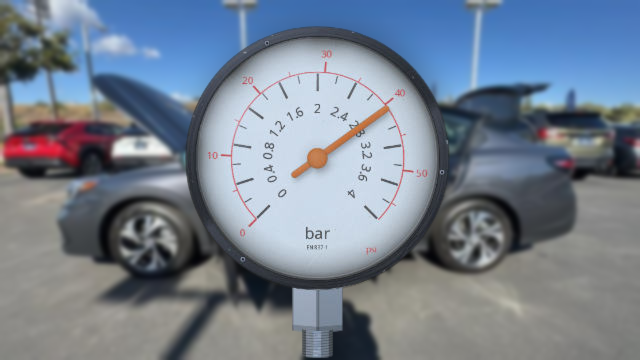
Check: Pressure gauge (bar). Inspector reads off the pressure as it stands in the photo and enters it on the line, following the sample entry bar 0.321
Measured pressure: bar 2.8
